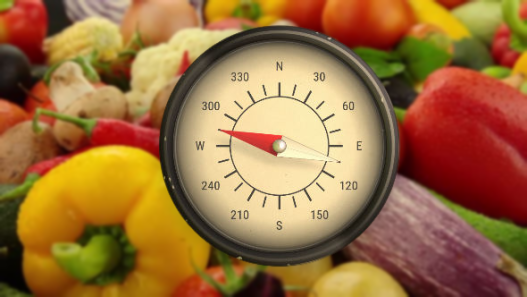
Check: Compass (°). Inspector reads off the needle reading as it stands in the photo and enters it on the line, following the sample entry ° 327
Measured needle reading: ° 285
